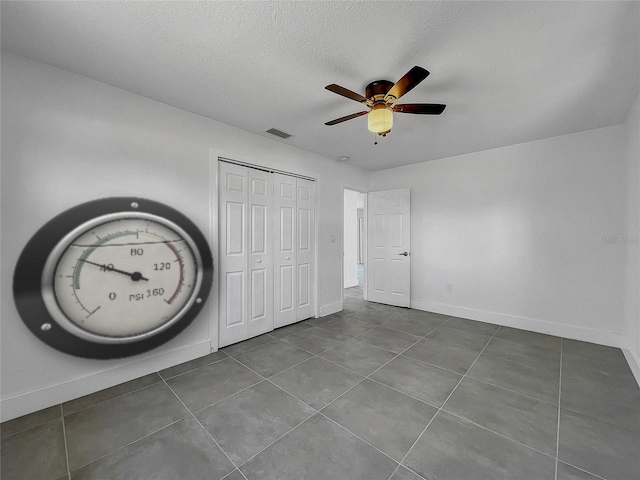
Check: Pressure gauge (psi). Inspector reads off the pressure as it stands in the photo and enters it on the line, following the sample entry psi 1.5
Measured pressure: psi 40
